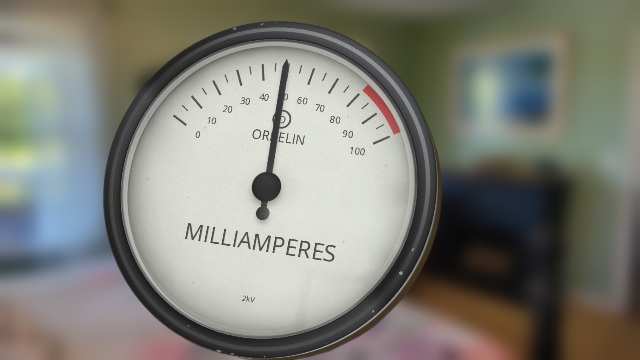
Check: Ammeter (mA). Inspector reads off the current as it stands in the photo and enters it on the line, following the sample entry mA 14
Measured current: mA 50
